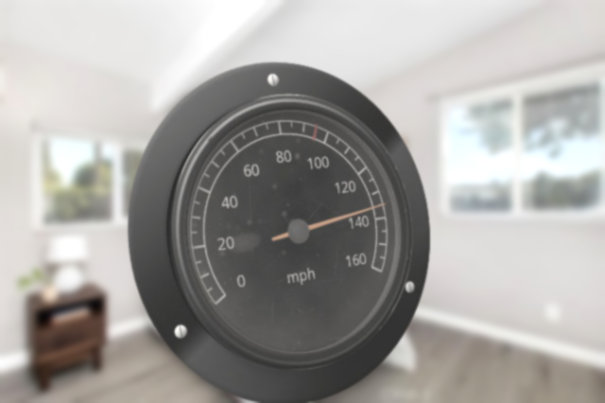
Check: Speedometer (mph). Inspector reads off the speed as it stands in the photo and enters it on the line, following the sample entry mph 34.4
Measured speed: mph 135
